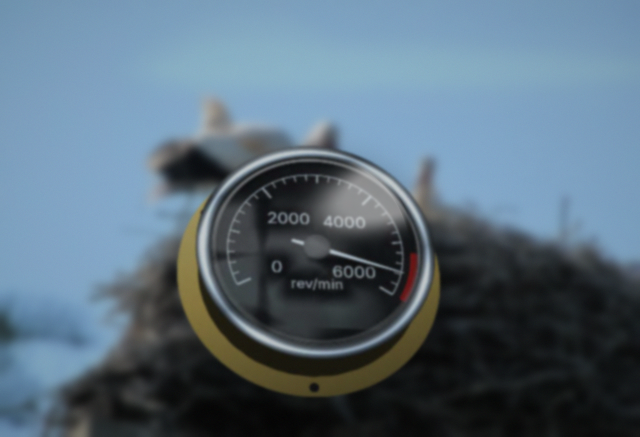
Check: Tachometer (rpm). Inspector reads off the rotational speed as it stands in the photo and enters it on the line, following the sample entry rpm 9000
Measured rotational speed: rpm 5600
